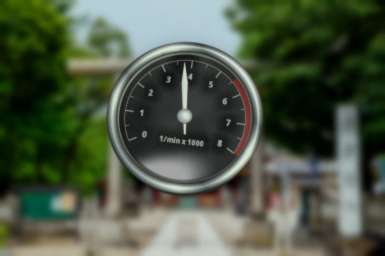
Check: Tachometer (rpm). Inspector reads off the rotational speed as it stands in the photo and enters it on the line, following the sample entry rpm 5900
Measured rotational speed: rpm 3750
